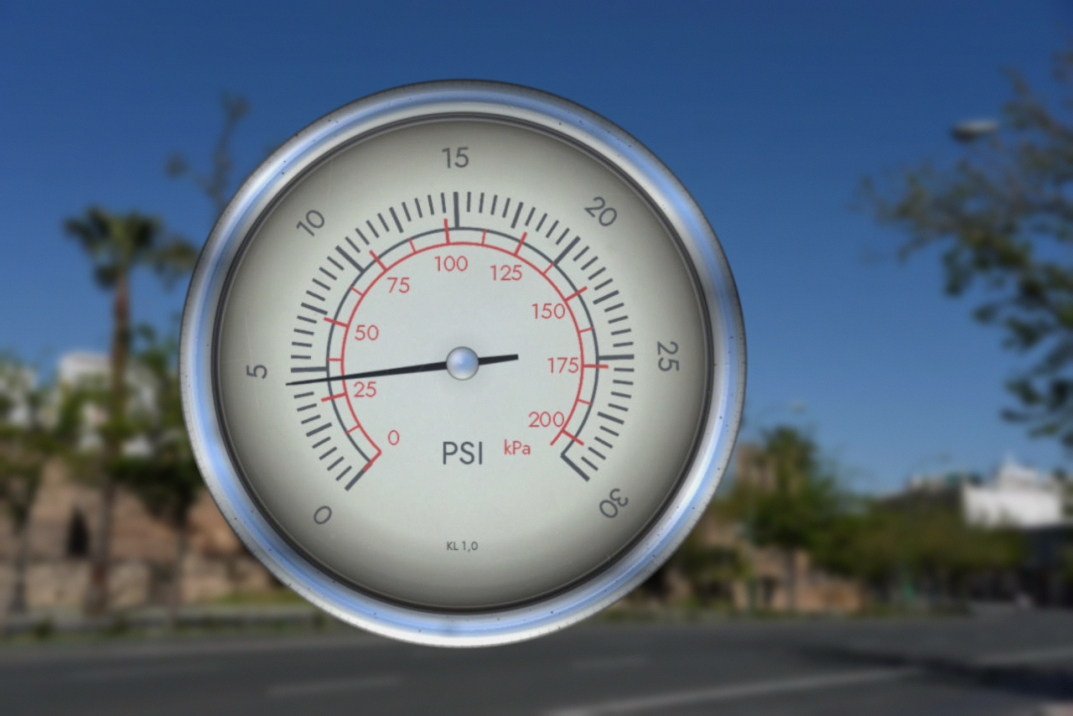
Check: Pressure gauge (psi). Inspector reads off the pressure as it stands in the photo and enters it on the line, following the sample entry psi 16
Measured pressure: psi 4.5
